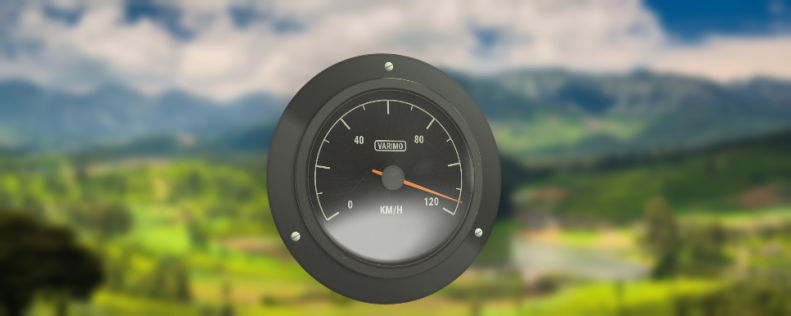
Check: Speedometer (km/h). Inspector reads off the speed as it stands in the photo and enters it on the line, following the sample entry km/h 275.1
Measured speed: km/h 115
